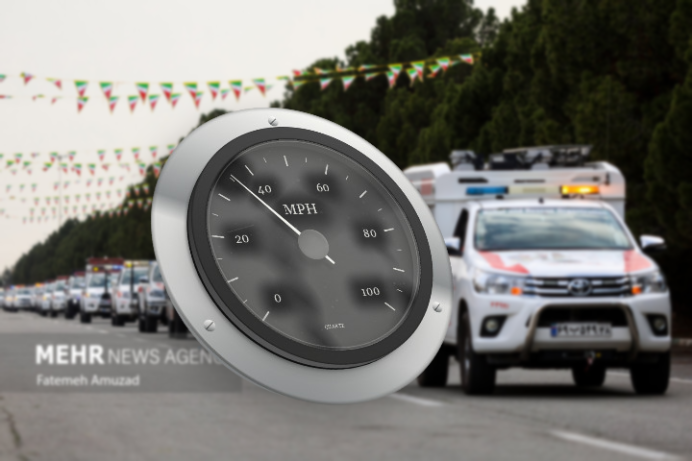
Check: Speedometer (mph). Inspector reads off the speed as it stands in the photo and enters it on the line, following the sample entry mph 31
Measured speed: mph 35
